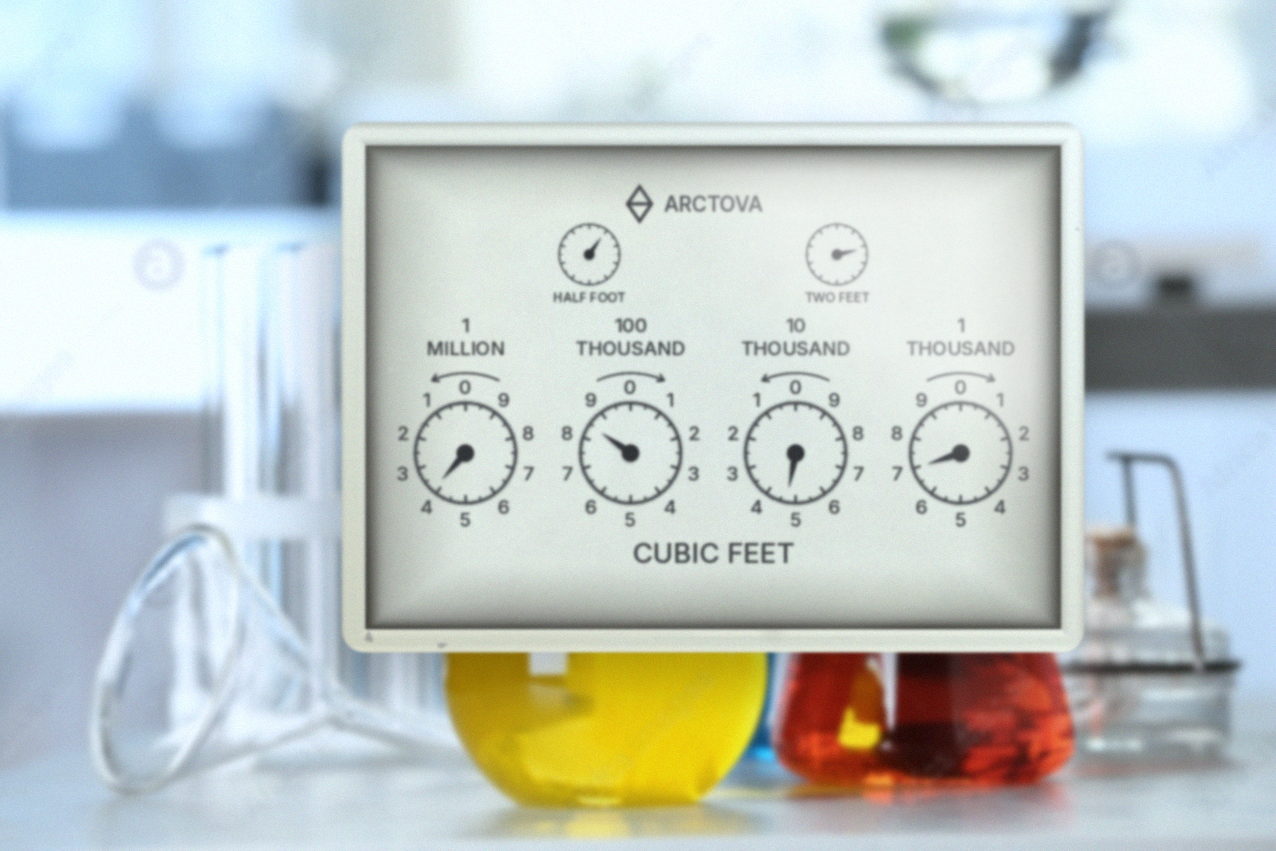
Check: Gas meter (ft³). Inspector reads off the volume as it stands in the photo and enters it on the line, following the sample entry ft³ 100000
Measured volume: ft³ 384700
